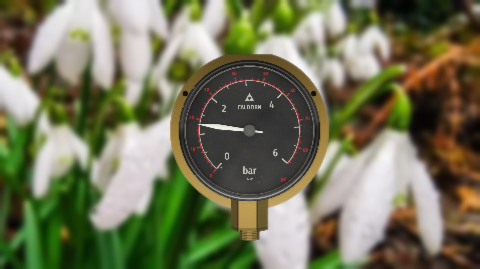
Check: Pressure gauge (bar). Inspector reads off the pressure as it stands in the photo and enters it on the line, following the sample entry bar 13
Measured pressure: bar 1.25
